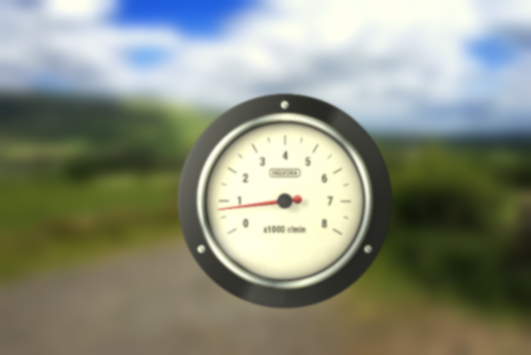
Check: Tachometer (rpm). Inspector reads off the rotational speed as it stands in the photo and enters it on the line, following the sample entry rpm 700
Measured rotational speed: rpm 750
